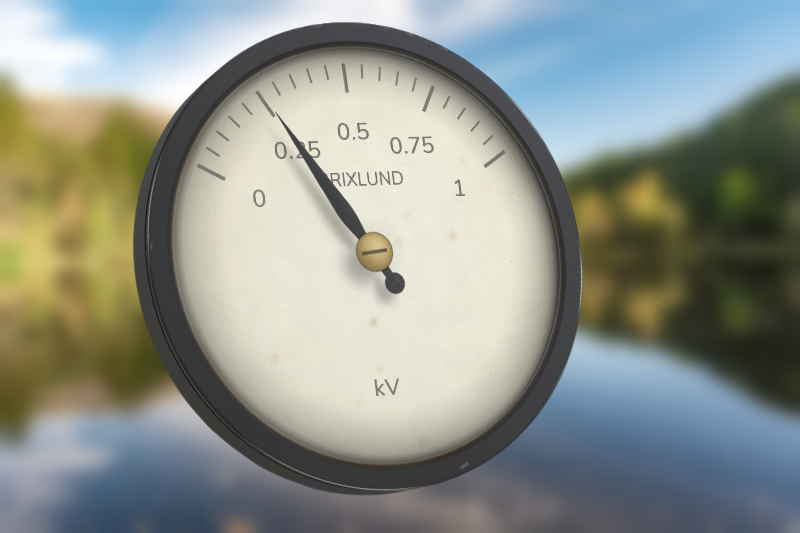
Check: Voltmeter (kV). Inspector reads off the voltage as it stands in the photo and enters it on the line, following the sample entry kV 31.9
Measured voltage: kV 0.25
